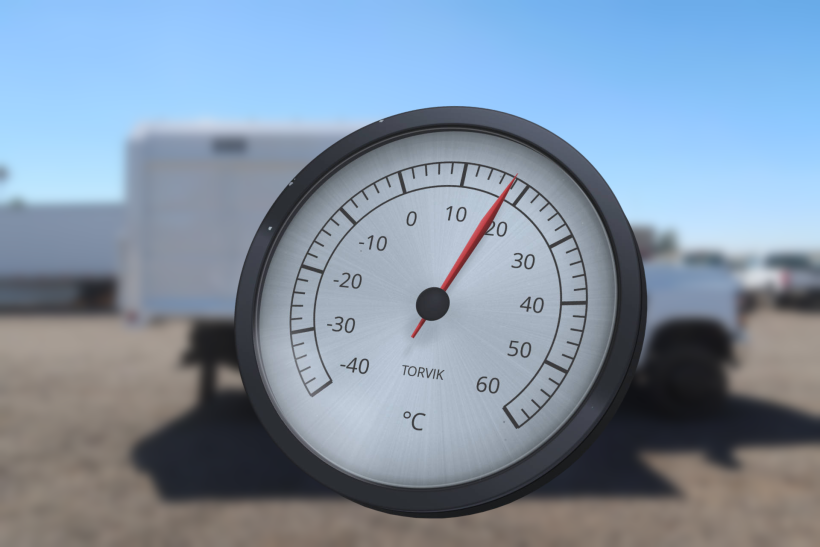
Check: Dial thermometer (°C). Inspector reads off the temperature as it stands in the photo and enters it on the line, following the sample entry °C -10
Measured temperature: °C 18
